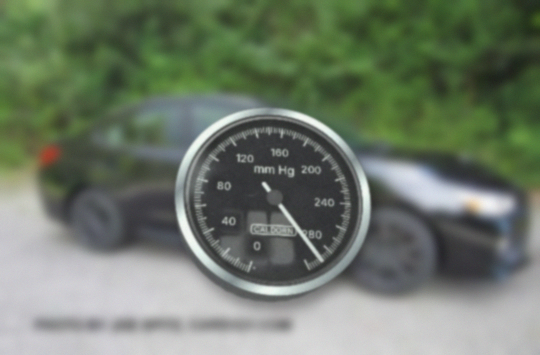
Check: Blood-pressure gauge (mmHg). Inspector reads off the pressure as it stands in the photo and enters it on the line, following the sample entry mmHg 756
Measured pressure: mmHg 290
